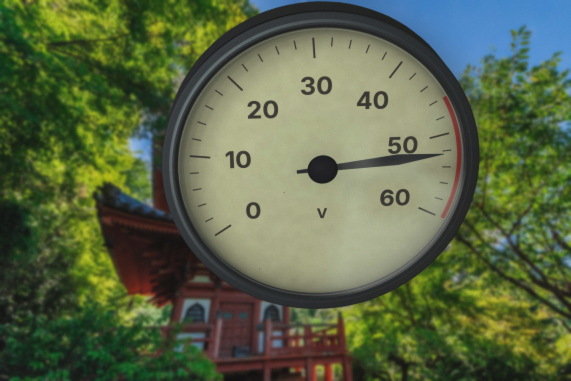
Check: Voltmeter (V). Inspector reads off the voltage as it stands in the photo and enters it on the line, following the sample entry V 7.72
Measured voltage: V 52
